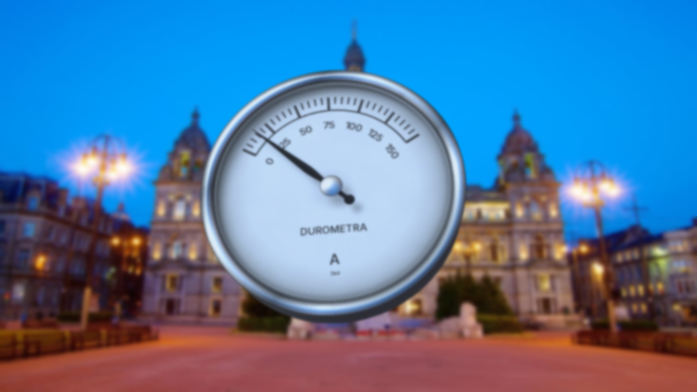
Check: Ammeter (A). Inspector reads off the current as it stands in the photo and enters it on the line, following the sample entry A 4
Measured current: A 15
